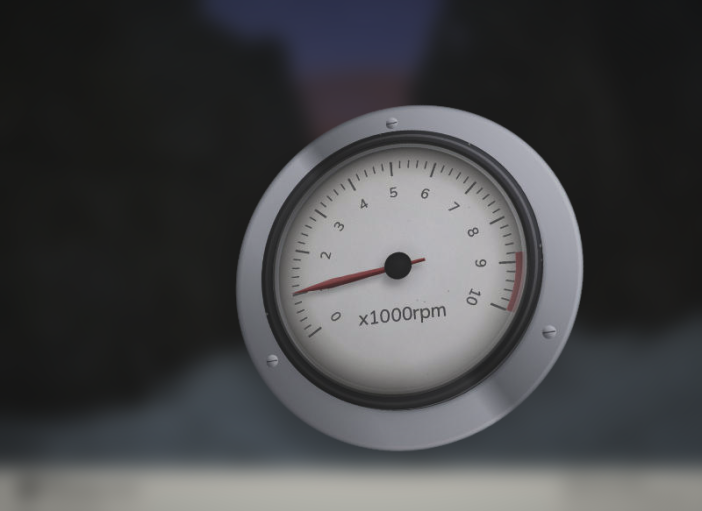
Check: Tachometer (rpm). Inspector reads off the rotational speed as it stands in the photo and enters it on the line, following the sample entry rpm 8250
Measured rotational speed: rpm 1000
